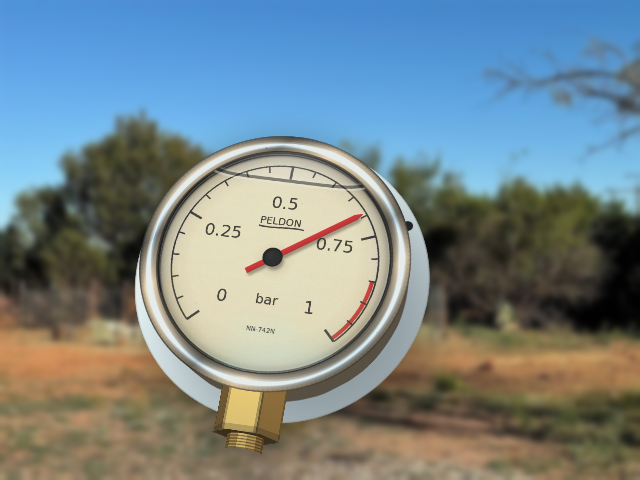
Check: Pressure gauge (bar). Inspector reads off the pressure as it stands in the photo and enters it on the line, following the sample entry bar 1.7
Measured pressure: bar 0.7
